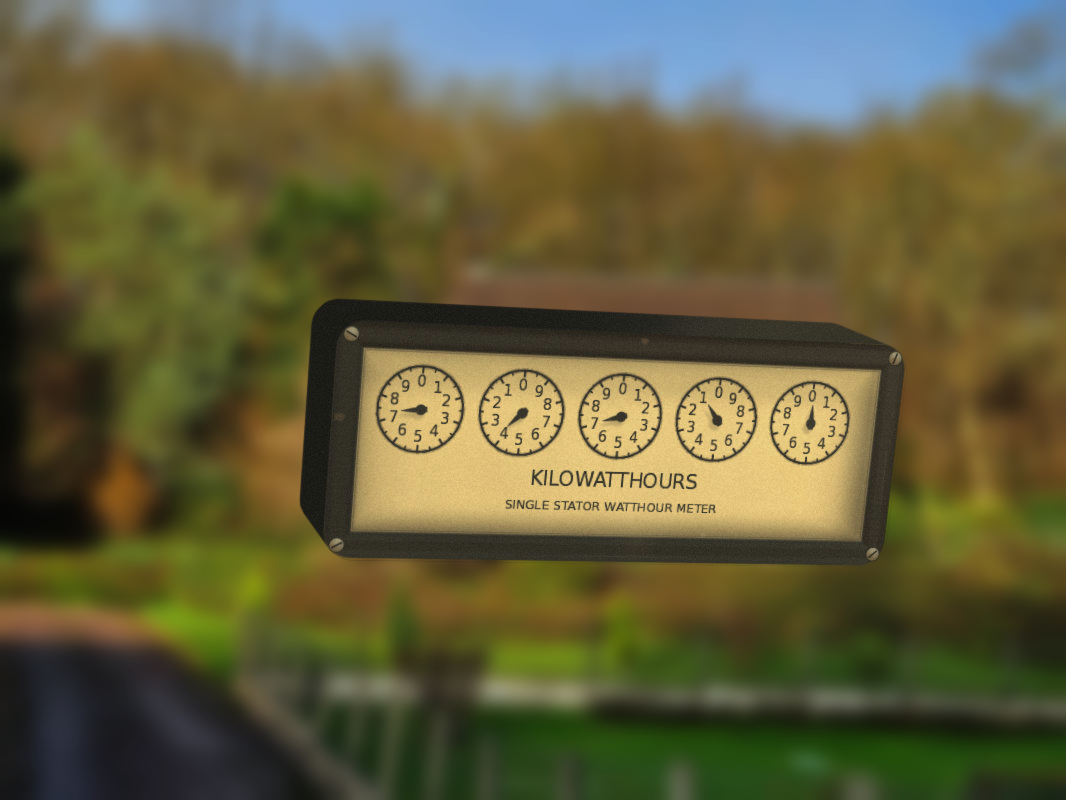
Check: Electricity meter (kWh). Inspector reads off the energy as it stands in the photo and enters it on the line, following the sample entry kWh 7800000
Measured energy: kWh 73710
